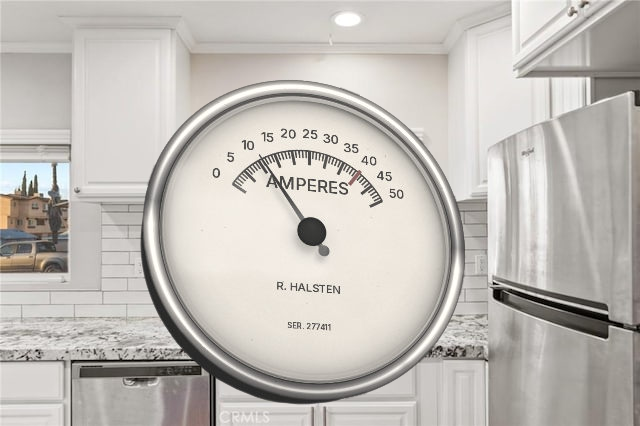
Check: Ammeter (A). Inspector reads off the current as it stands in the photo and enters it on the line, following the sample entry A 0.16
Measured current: A 10
